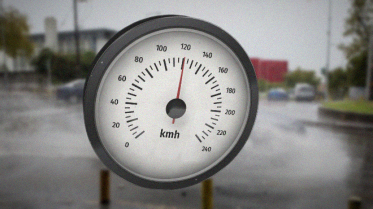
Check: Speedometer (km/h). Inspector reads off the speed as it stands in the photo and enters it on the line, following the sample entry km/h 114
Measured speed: km/h 120
